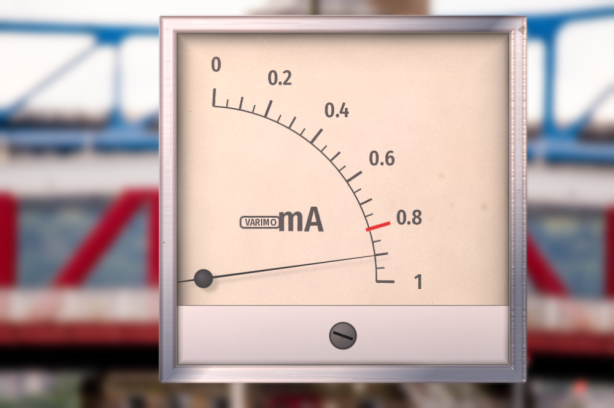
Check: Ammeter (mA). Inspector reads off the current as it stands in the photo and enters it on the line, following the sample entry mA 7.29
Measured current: mA 0.9
